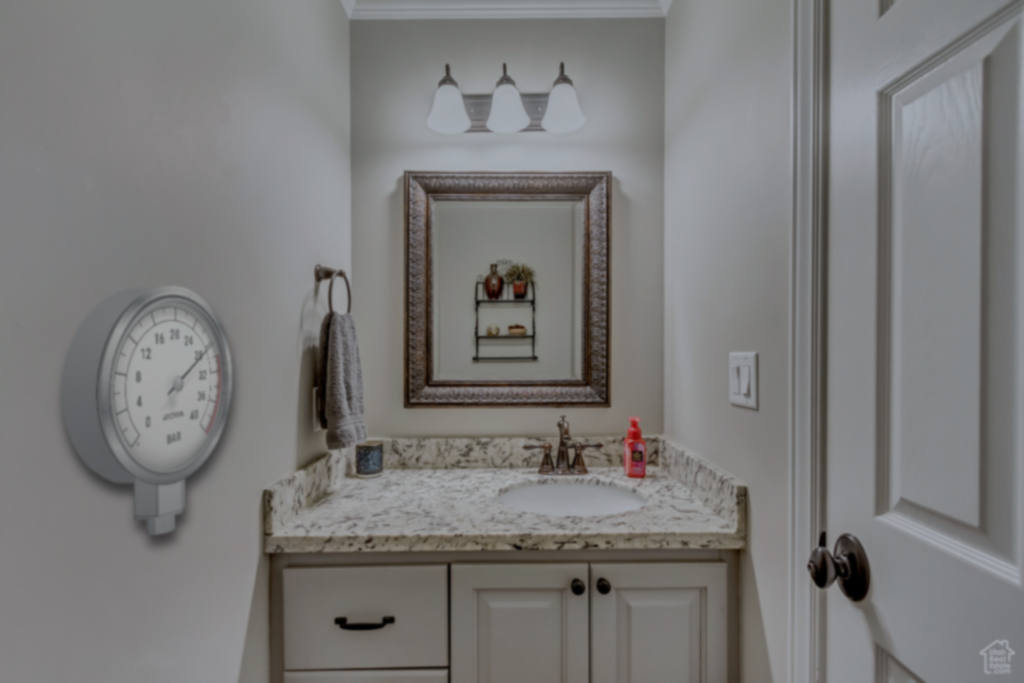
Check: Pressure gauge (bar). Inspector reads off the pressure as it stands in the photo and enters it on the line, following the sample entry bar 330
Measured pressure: bar 28
